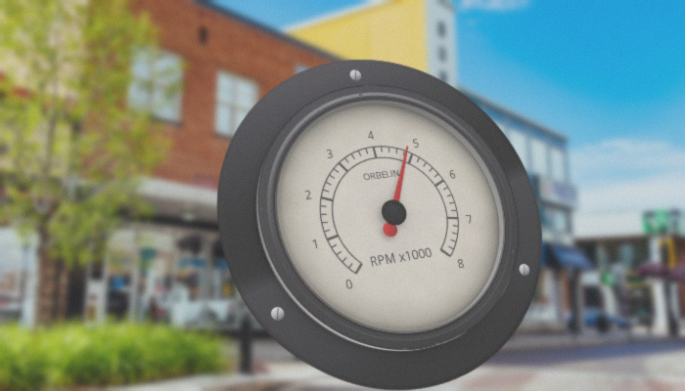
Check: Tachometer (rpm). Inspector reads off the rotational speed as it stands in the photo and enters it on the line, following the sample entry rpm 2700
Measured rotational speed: rpm 4800
